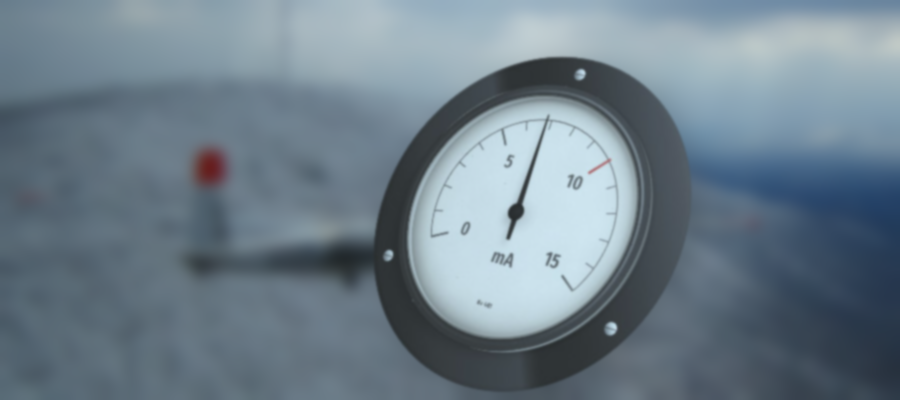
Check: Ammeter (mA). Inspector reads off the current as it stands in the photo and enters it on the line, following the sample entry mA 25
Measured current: mA 7
